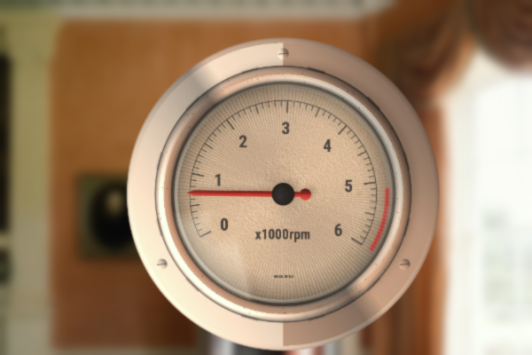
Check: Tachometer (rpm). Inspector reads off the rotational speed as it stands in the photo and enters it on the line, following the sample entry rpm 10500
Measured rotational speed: rpm 700
